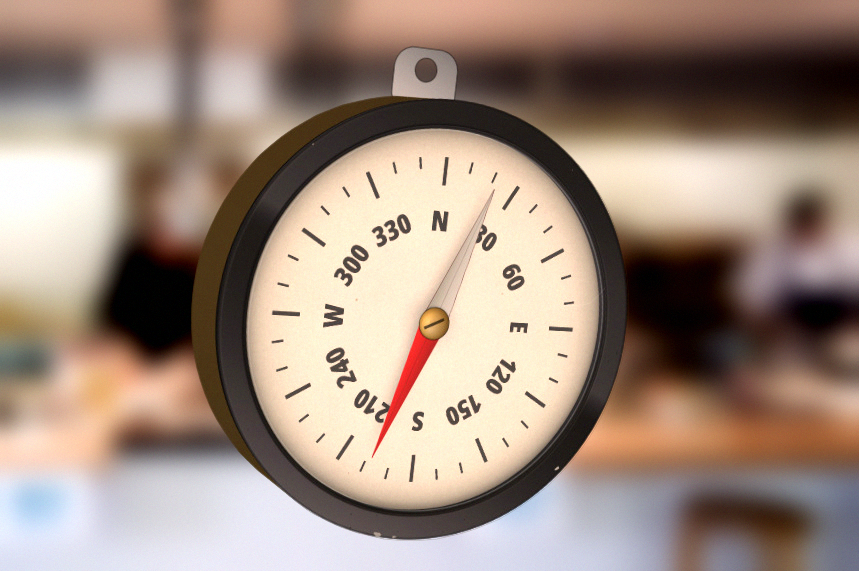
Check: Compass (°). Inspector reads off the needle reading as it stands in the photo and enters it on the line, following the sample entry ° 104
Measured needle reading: ° 200
